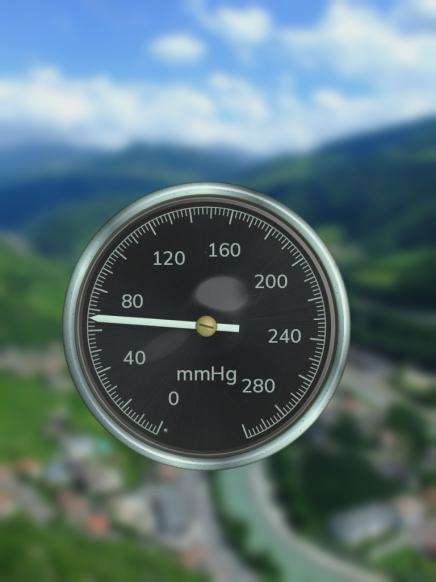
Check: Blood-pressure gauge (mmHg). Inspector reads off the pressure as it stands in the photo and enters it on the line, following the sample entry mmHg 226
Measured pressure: mmHg 66
